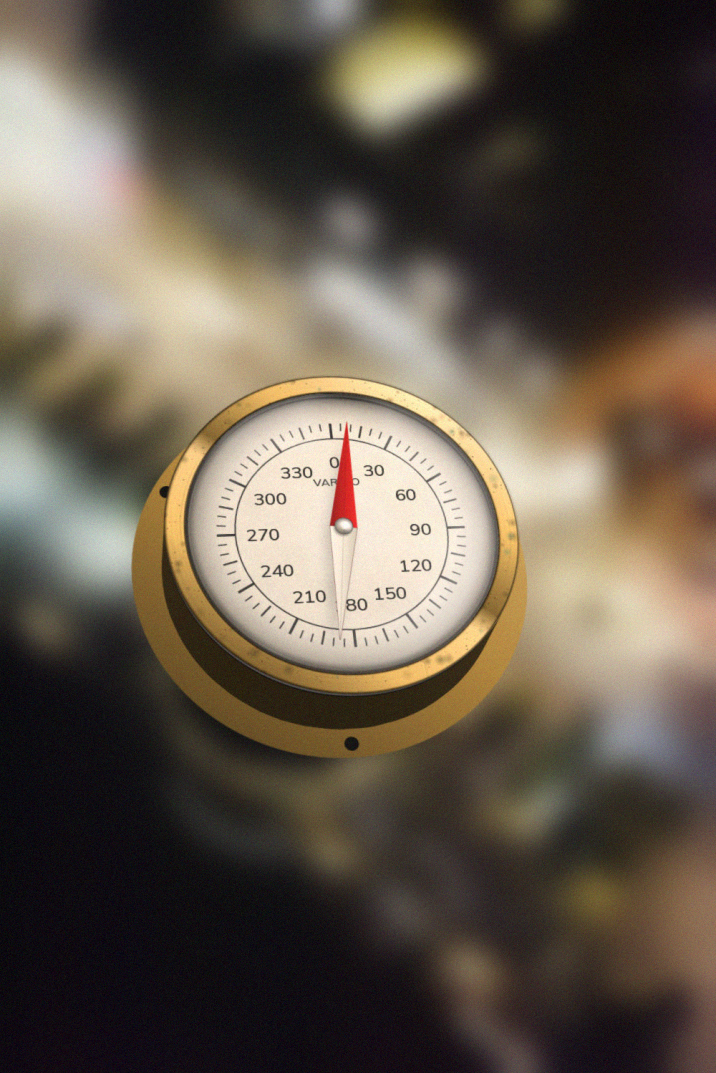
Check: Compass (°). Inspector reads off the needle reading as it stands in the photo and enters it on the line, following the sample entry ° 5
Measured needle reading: ° 7.5
